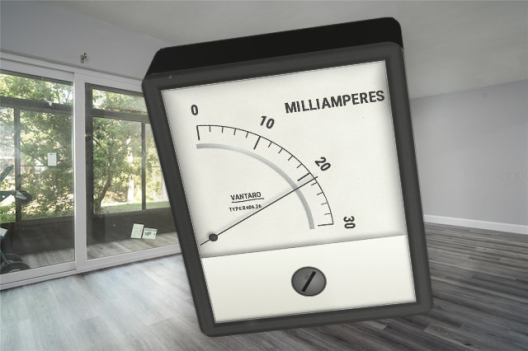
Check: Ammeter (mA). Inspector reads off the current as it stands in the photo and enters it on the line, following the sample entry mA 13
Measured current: mA 21
